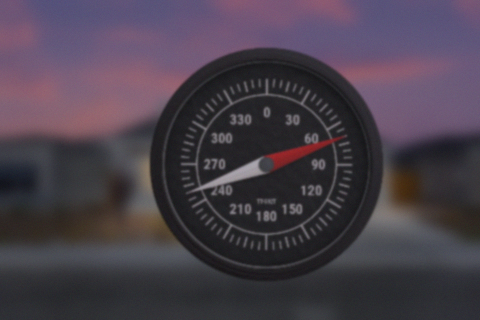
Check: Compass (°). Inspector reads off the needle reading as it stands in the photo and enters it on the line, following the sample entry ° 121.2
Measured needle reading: ° 70
